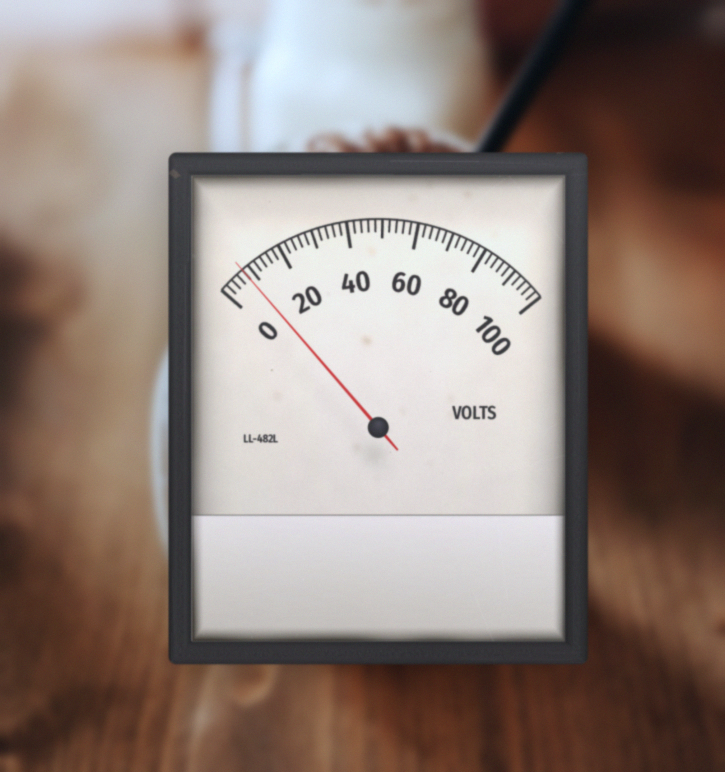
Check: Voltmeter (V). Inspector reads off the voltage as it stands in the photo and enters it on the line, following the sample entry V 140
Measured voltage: V 8
